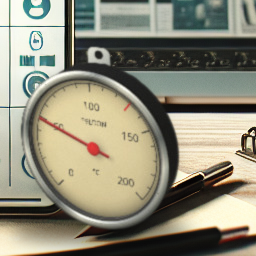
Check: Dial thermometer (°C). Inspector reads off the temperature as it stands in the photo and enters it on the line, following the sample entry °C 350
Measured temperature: °C 50
